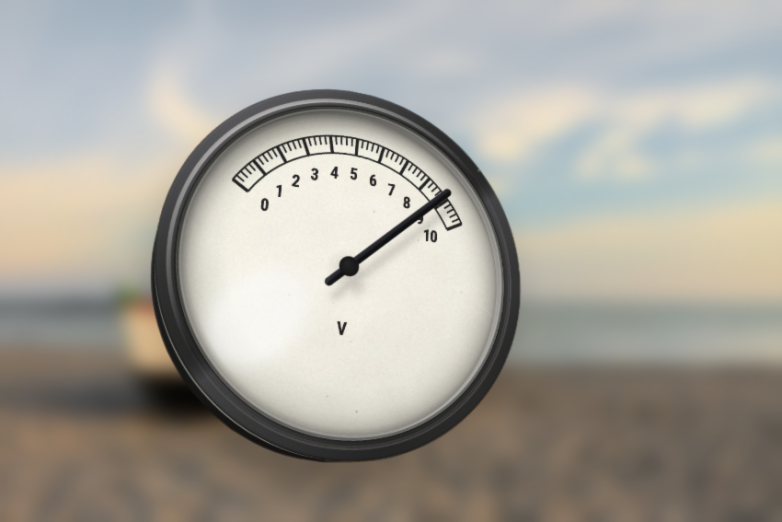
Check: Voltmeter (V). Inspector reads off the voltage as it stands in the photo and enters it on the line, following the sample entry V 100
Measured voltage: V 8.8
